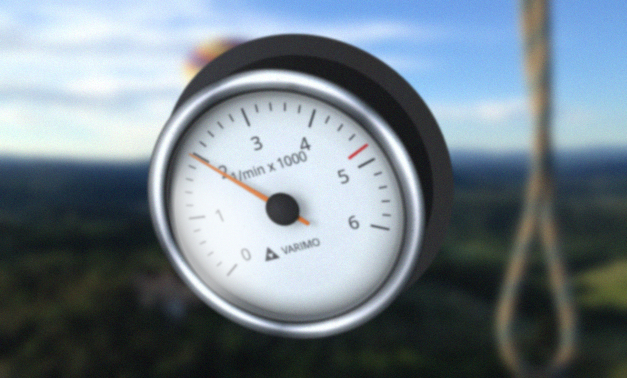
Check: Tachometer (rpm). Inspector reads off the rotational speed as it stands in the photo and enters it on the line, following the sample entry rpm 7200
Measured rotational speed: rpm 2000
